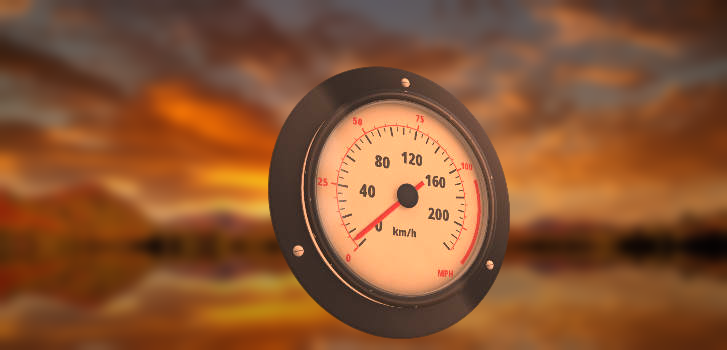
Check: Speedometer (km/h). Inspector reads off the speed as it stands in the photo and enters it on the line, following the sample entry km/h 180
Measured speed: km/h 5
